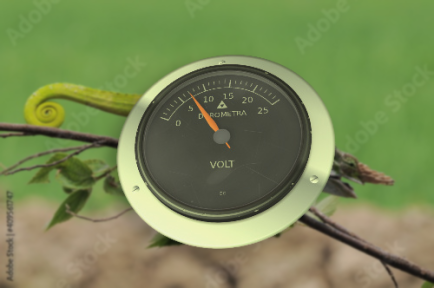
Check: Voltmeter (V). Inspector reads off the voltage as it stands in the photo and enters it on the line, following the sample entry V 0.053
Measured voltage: V 7
